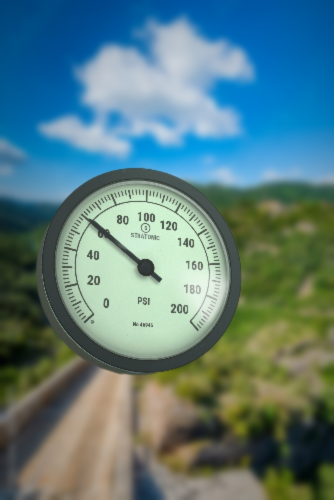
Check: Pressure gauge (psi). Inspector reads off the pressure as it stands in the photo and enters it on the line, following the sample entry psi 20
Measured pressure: psi 60
